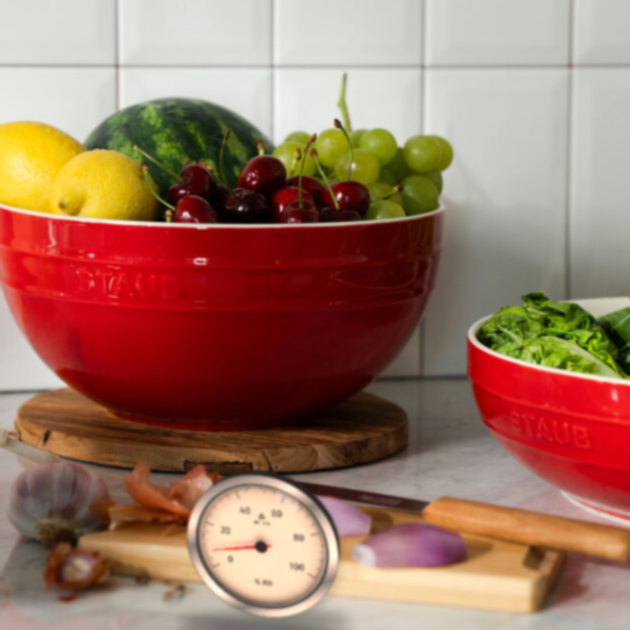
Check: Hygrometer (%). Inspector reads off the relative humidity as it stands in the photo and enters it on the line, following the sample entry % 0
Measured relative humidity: % 8
